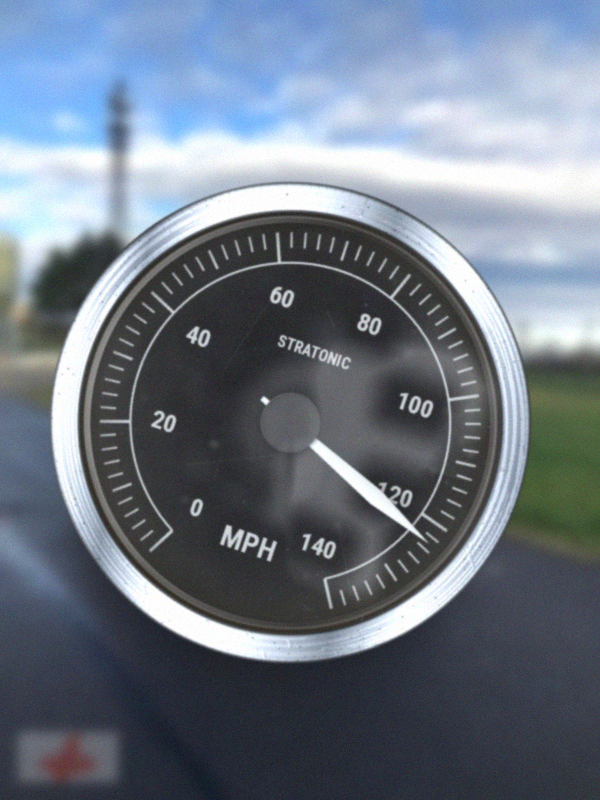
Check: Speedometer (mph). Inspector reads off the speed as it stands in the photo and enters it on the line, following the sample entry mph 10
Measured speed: mph 123
